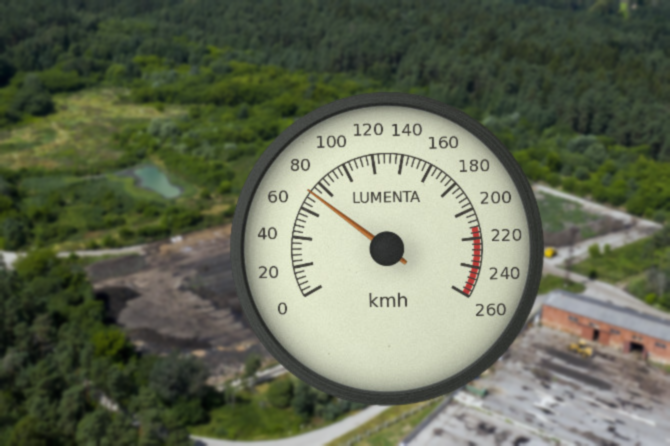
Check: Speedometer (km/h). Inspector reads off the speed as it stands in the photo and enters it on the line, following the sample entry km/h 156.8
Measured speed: km/h 72
